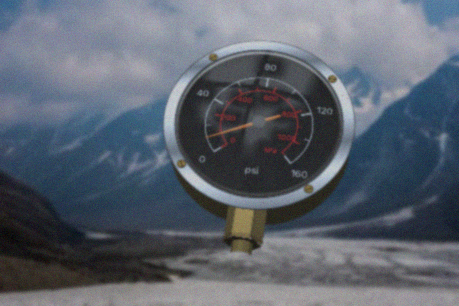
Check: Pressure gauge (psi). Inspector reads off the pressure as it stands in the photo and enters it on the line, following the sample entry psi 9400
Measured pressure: psi 10
